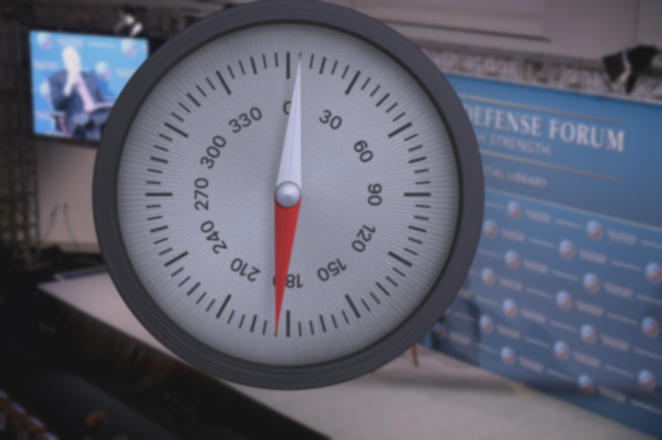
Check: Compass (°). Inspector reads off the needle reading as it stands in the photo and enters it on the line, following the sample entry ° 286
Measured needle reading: ° 185
